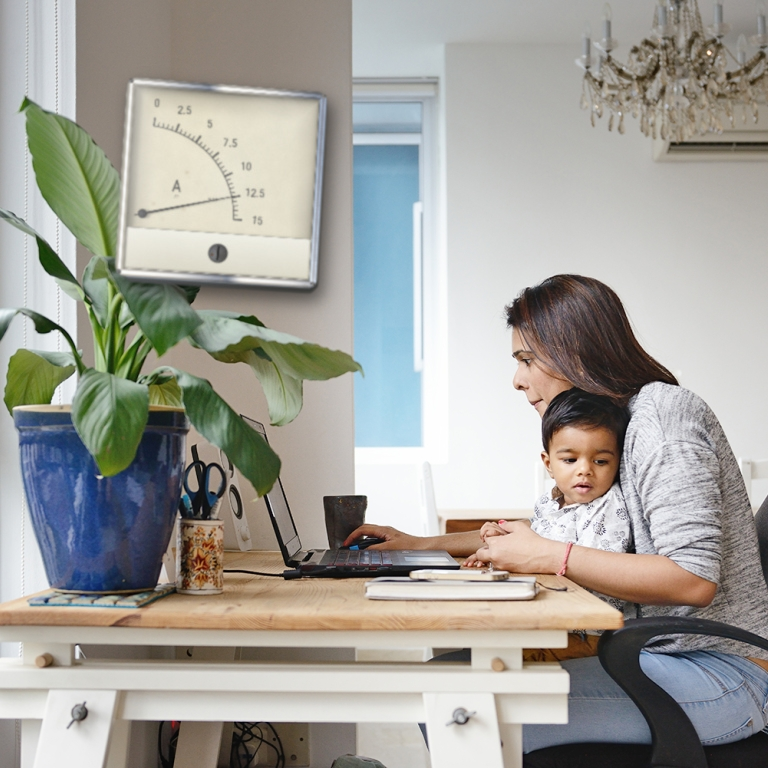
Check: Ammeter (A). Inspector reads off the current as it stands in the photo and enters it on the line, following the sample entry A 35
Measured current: A 12.5
